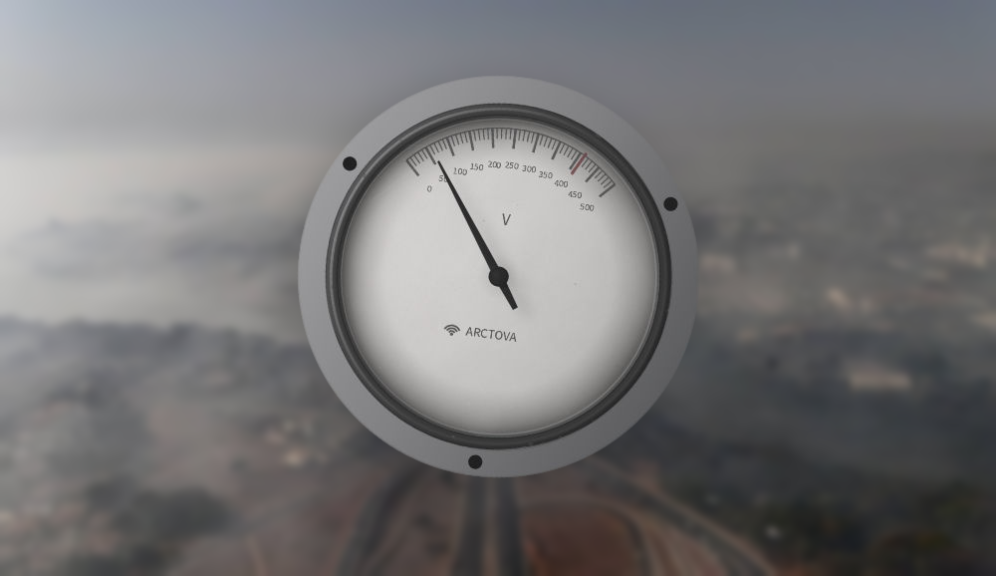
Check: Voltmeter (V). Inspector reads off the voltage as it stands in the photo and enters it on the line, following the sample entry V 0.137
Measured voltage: V 60
